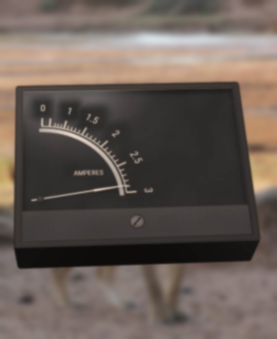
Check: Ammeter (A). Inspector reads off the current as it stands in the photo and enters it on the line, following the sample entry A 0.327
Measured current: A 2.9
